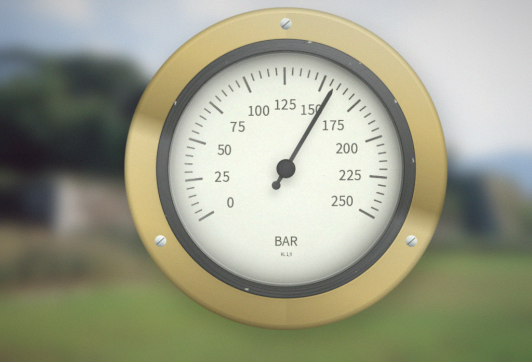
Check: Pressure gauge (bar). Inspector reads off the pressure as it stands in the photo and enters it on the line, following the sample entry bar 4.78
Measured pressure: bar 157.5
